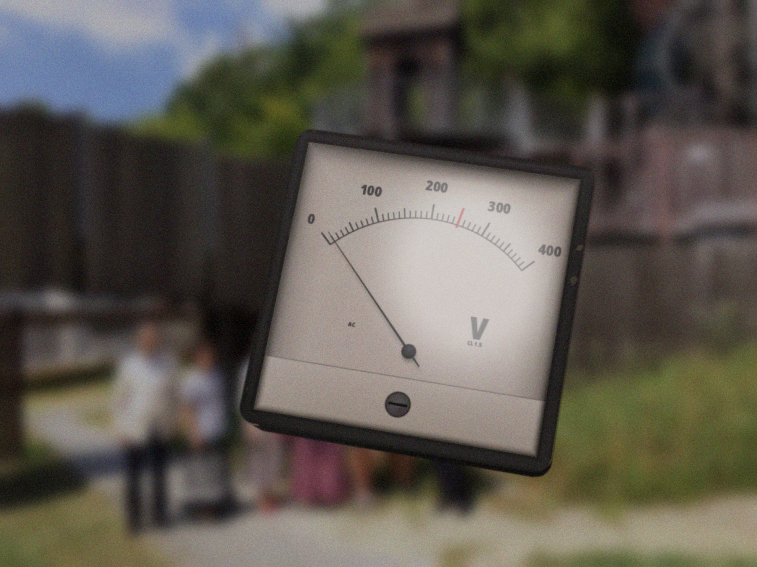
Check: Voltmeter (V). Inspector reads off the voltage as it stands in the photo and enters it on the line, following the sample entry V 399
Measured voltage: V 10
